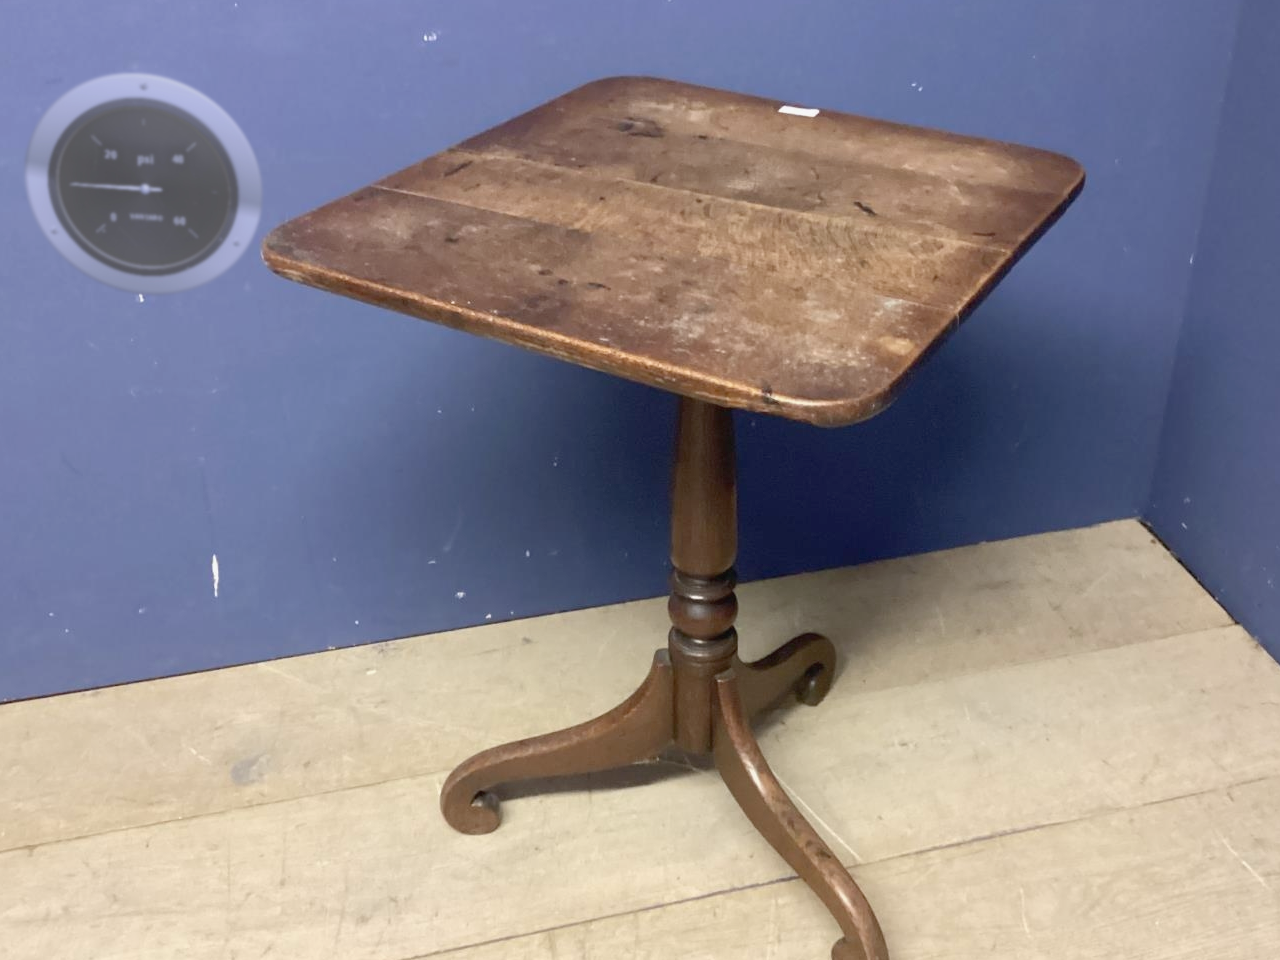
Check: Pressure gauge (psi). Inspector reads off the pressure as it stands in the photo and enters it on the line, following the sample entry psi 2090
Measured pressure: psi 10
